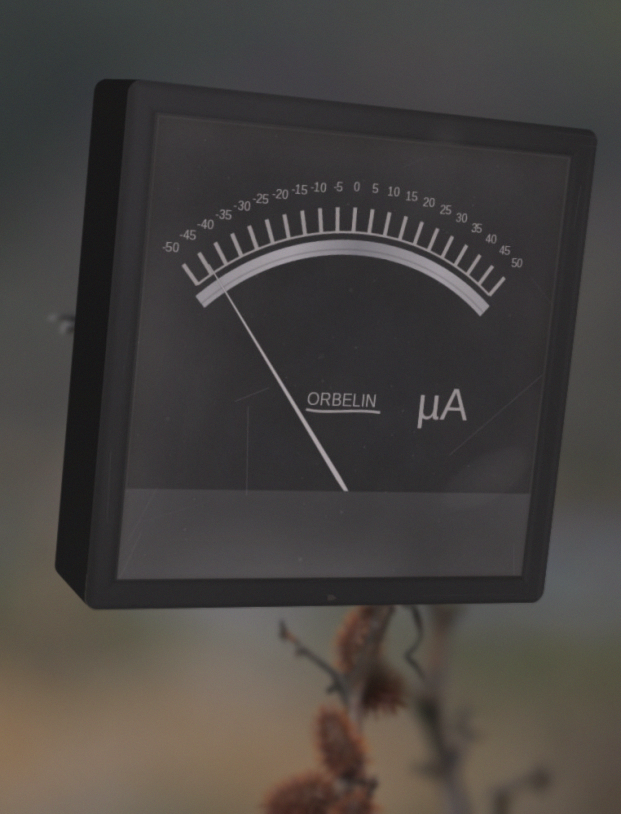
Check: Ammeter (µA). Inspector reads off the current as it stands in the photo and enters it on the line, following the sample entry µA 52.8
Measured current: µA -45
